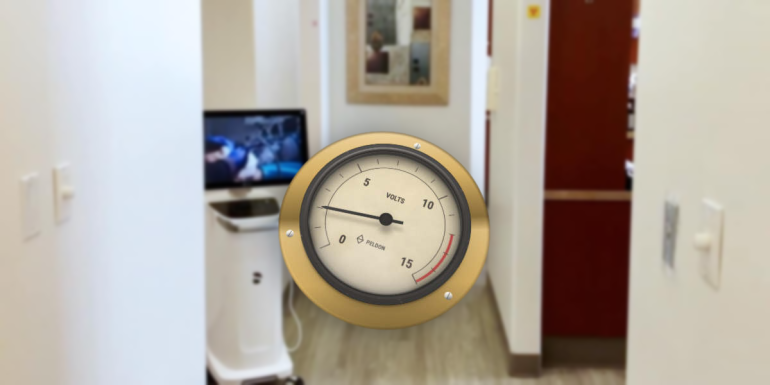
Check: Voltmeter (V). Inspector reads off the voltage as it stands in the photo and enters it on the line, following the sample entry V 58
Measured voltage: V 2
